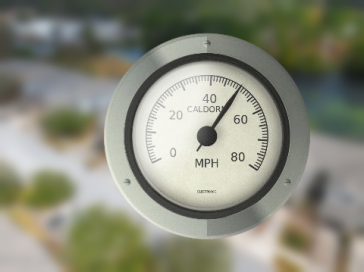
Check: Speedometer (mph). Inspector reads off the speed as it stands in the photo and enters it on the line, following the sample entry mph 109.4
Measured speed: mph 50
